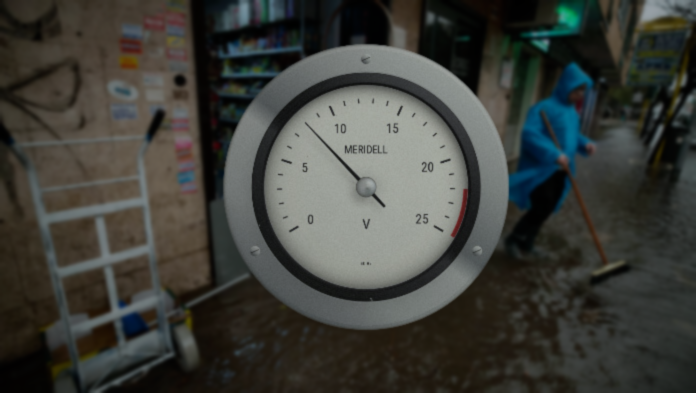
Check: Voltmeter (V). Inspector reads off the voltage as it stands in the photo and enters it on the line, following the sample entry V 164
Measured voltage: V 8
